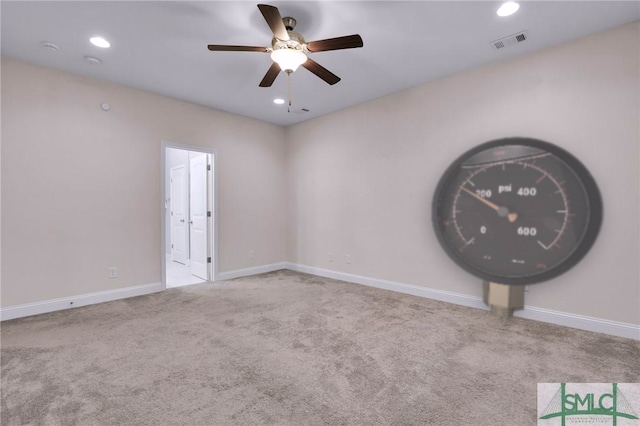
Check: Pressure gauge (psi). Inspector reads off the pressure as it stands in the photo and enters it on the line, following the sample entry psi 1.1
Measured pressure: psi 175
